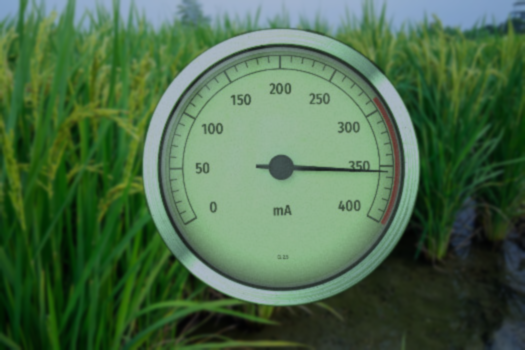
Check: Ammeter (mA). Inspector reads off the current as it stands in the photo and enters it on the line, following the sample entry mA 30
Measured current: mA 355
